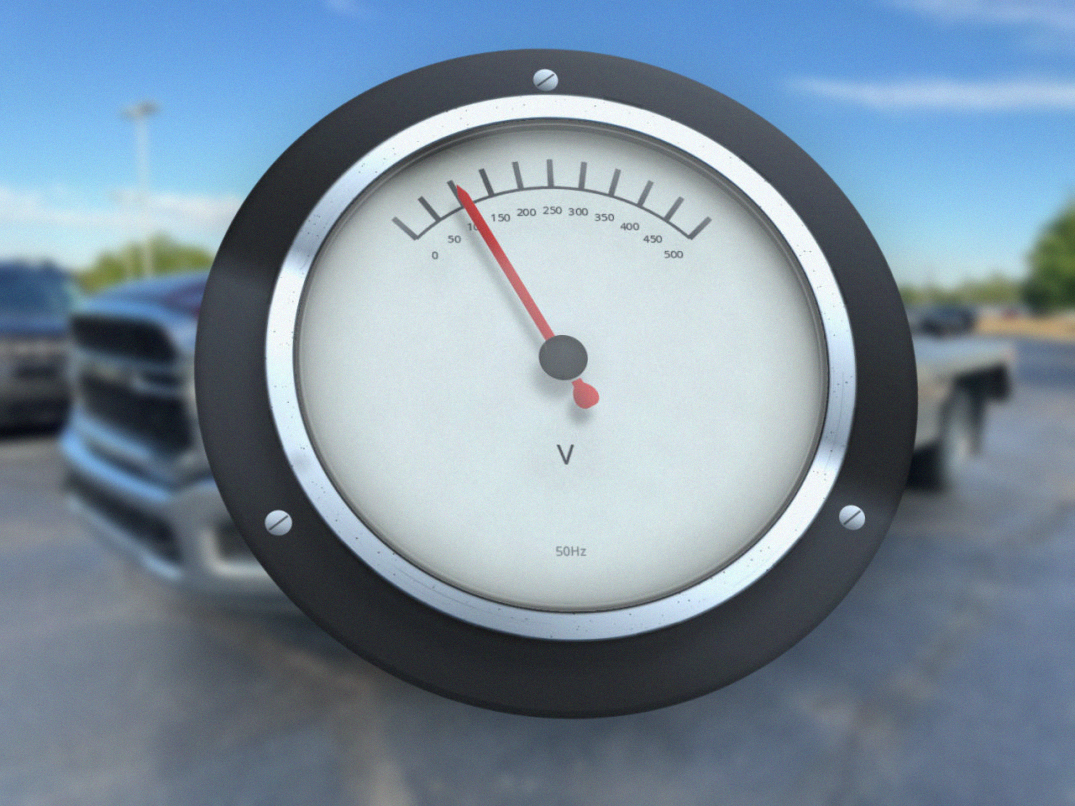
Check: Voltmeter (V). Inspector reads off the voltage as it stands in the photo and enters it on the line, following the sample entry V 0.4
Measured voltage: V 100
